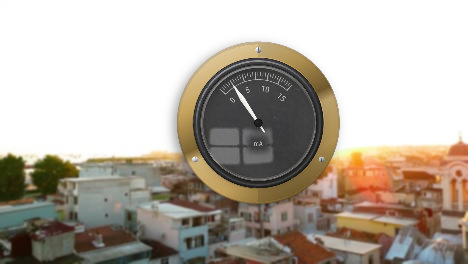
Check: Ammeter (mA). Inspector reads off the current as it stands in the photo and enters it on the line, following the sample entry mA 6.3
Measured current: mA 2.5
